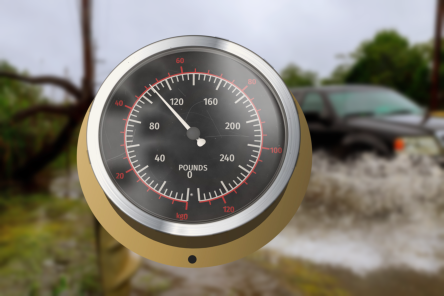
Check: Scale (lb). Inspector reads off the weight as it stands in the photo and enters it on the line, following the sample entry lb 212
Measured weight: lb 108
